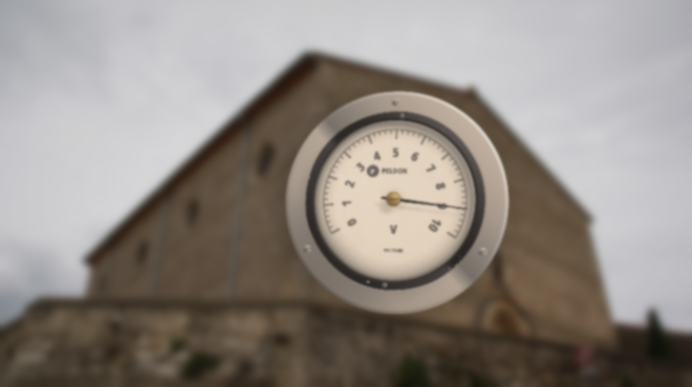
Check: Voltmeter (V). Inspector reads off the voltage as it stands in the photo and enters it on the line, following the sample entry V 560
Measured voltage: V 9
